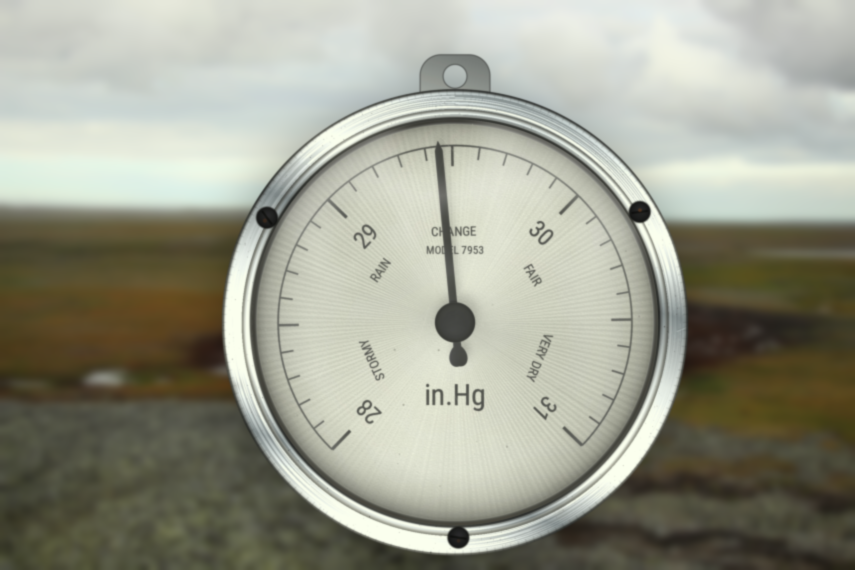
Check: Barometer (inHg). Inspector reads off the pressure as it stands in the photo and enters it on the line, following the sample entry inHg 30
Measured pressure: inHg 29.45
